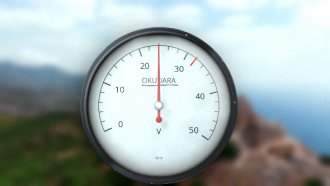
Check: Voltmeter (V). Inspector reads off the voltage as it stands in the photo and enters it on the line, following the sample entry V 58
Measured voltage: V 24
